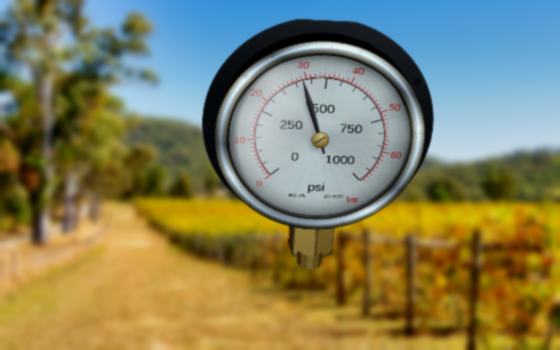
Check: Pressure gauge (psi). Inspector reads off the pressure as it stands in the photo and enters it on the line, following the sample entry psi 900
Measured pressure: psi 425
